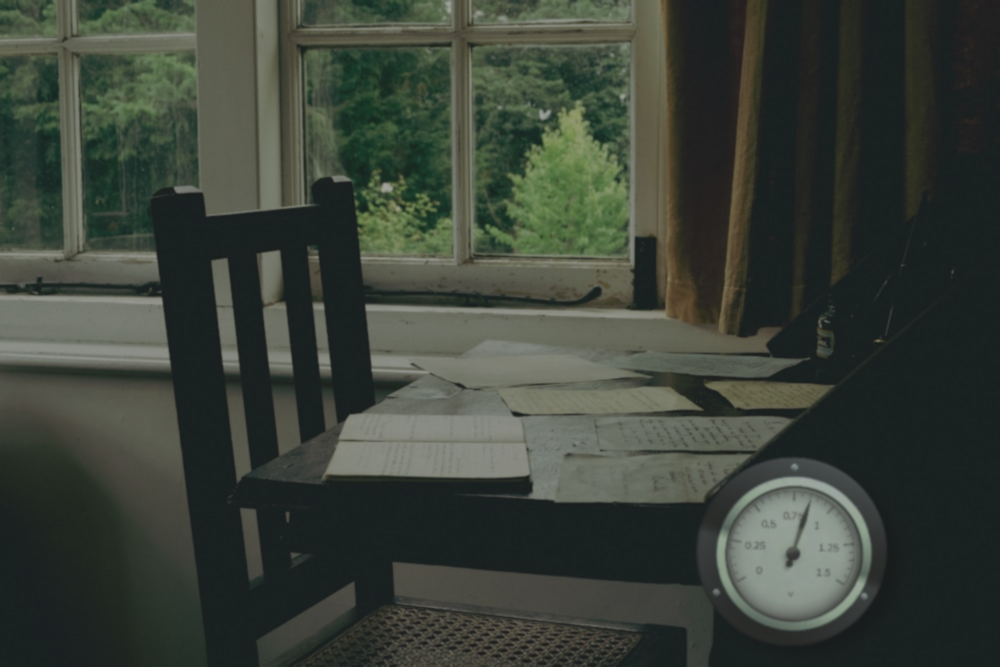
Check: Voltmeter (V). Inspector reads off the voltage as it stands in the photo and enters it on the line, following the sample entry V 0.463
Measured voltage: V 0.85
